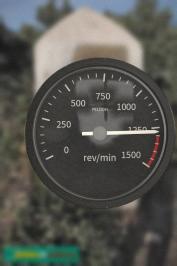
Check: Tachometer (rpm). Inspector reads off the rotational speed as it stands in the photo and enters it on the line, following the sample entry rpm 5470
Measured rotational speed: rpm 1275
